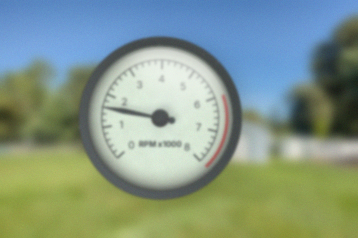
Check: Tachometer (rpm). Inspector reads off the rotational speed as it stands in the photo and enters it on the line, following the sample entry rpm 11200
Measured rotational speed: rpm 1600
